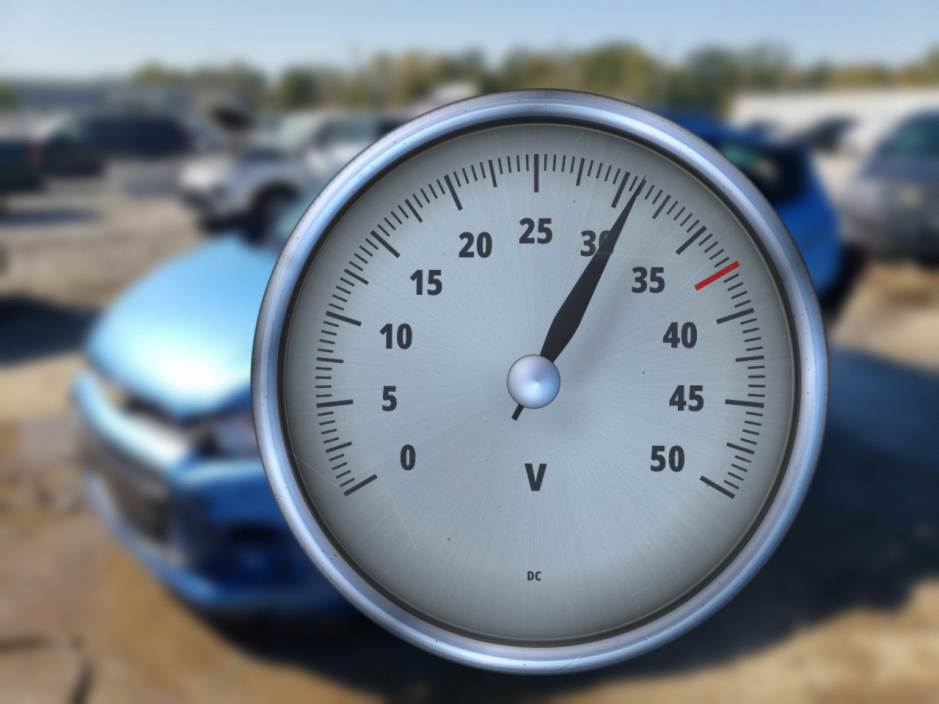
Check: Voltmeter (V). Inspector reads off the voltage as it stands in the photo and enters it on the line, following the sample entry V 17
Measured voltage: V 31
